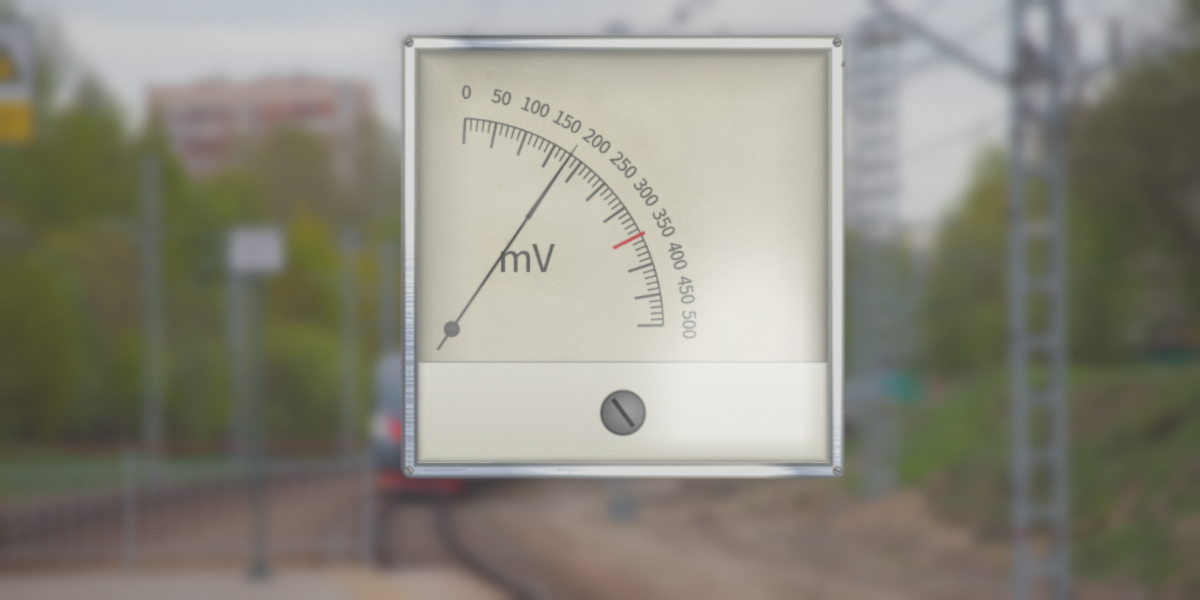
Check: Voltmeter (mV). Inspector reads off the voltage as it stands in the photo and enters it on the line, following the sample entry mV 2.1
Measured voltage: mV 180
